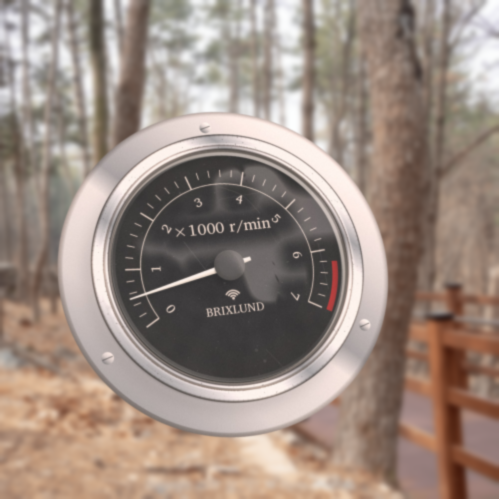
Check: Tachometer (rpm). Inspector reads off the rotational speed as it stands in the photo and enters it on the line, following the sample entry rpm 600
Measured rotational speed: rpm 500
